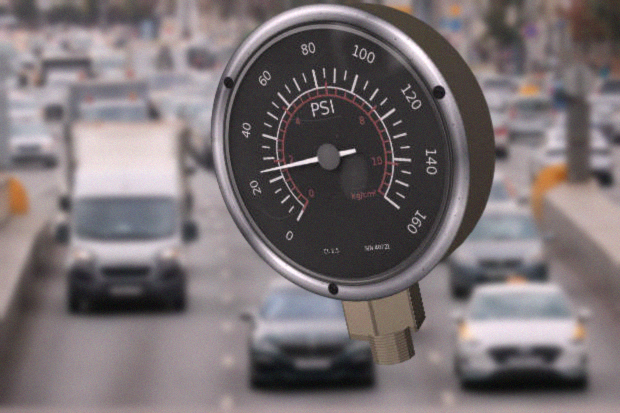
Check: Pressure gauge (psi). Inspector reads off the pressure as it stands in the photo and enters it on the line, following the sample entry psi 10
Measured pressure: psi 25
